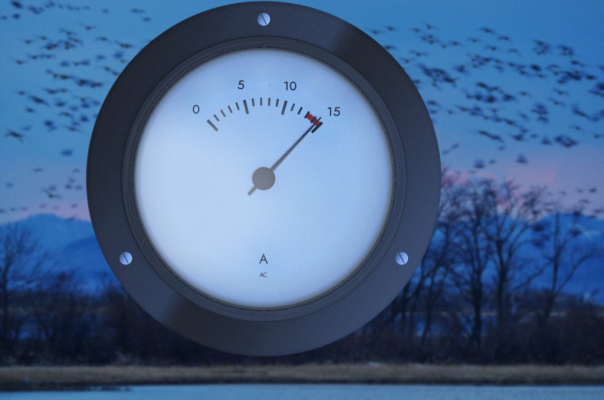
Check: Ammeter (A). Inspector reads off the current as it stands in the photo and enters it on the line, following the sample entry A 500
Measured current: A 14.5
